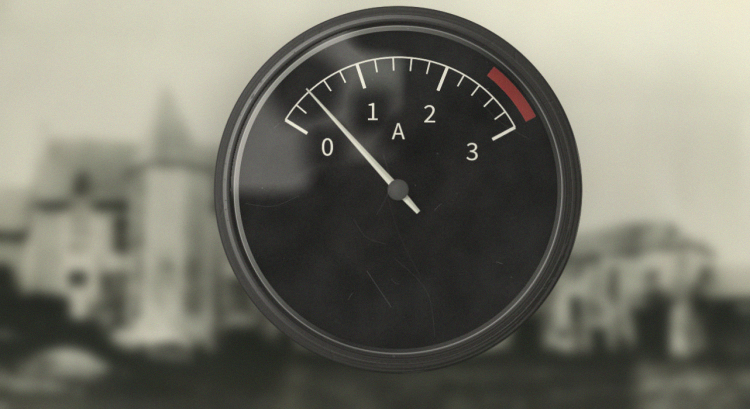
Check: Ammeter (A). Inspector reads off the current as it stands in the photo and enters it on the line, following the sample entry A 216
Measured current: A 0.4
